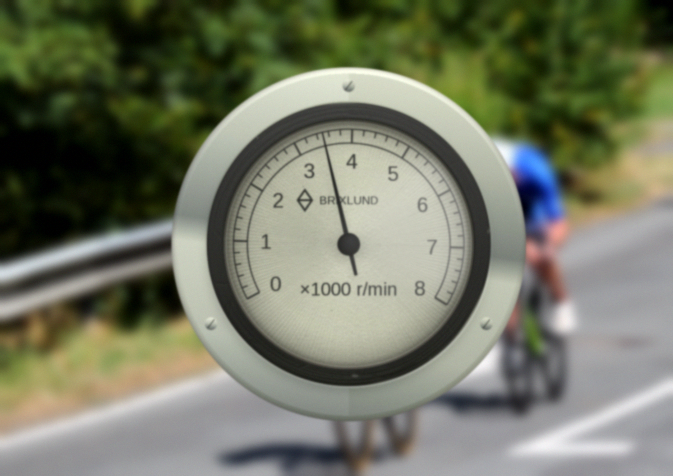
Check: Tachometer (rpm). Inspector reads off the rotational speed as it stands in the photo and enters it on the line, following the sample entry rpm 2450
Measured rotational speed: rpm 3500
